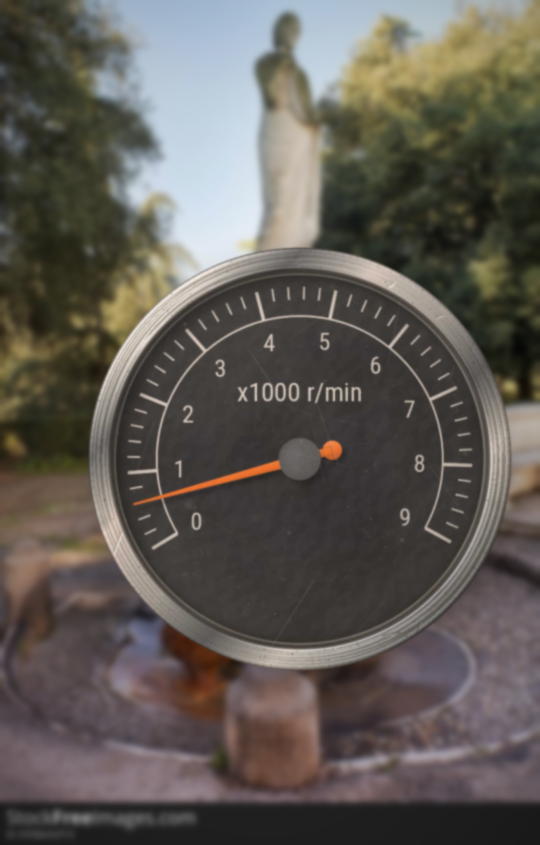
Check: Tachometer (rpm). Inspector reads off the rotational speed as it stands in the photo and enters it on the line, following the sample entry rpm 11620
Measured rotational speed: rpm 600
